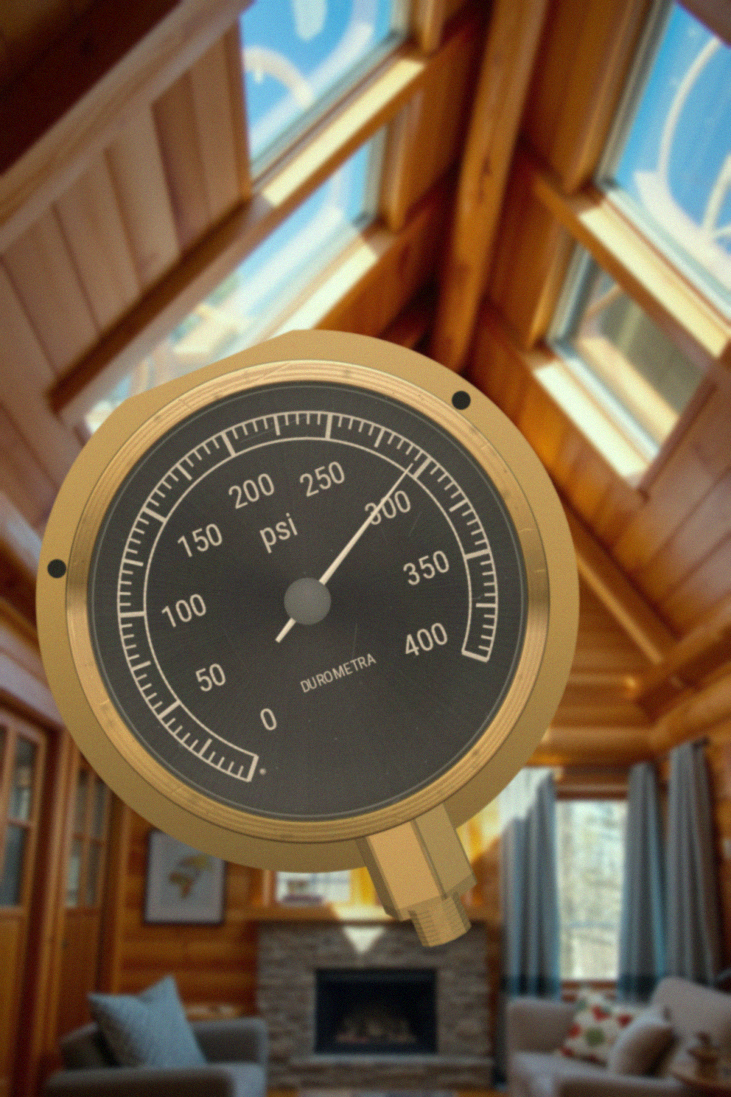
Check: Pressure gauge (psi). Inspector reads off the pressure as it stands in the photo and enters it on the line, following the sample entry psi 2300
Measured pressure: psi 295
